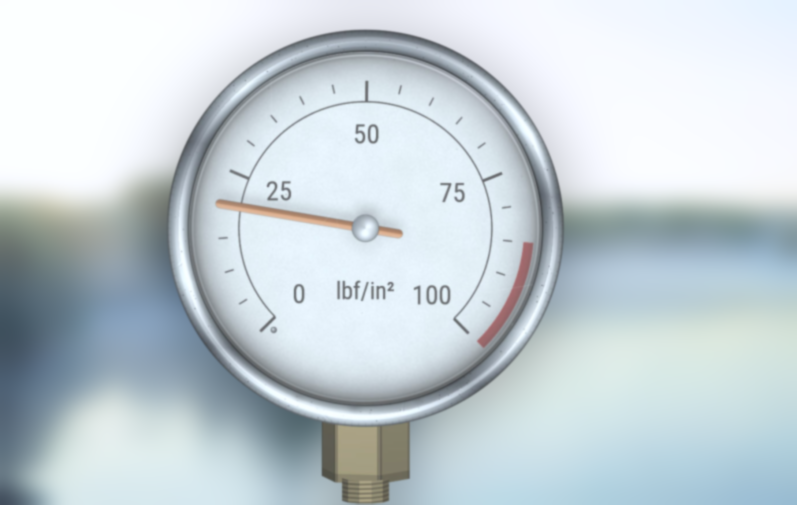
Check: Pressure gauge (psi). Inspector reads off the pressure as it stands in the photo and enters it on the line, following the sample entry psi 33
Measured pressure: psi 20
